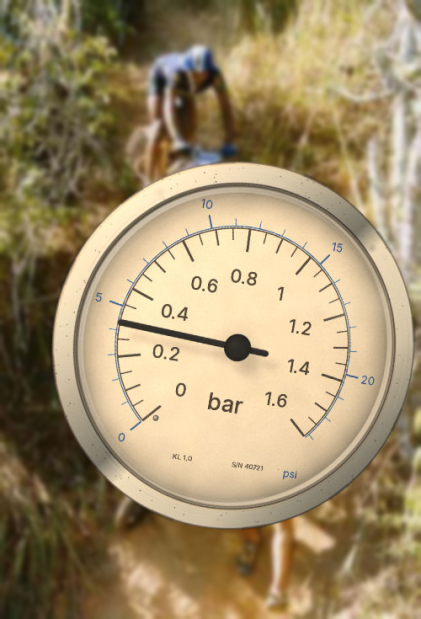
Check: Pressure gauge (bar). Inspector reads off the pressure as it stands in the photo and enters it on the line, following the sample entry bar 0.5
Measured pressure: bar 0.3
